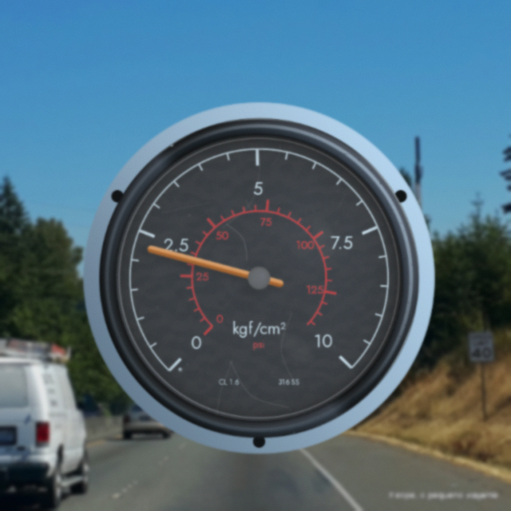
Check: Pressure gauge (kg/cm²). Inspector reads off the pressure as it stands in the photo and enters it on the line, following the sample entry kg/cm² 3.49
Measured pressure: kg/cm² 2.25
